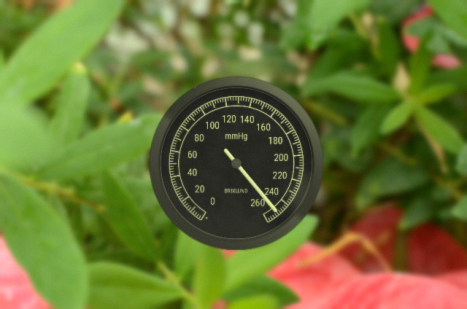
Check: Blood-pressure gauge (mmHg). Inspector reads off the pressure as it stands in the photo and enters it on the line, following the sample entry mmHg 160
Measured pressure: mmHg 250
